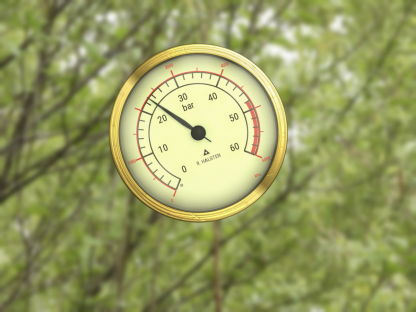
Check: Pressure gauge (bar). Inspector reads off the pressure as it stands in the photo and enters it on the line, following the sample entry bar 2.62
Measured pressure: bar 23
